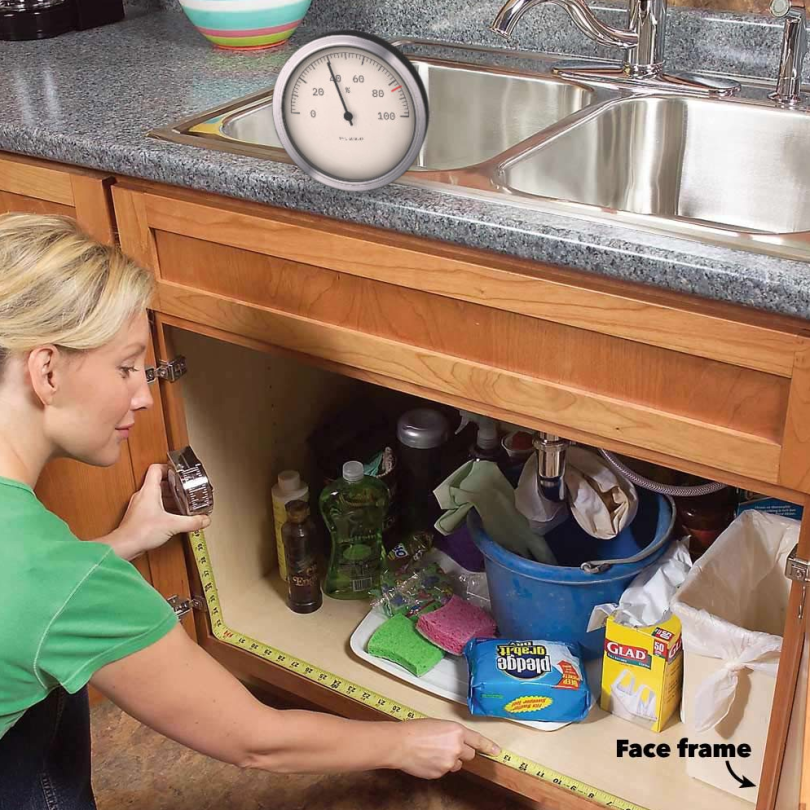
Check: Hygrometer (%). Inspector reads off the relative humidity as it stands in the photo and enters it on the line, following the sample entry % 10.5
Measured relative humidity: % 40
